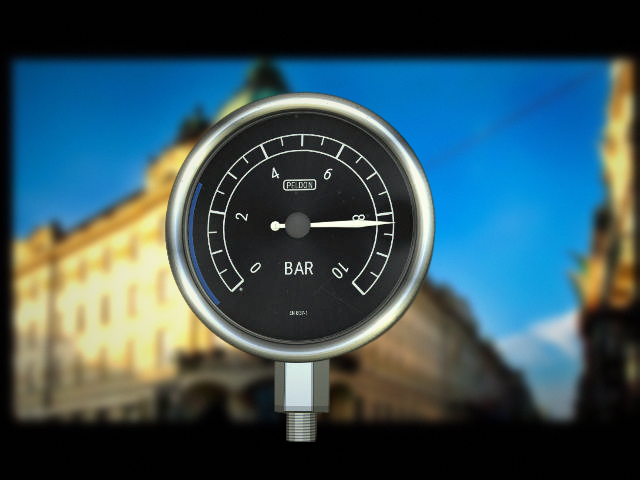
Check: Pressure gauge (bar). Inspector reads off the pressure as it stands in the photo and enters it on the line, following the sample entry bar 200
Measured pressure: bar 8.25
